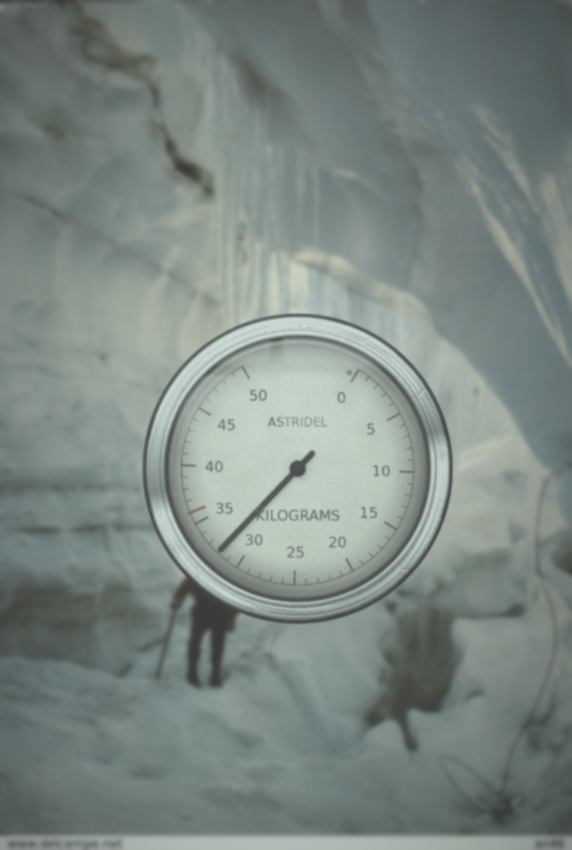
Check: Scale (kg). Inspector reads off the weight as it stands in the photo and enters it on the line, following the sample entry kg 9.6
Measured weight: kg 32
